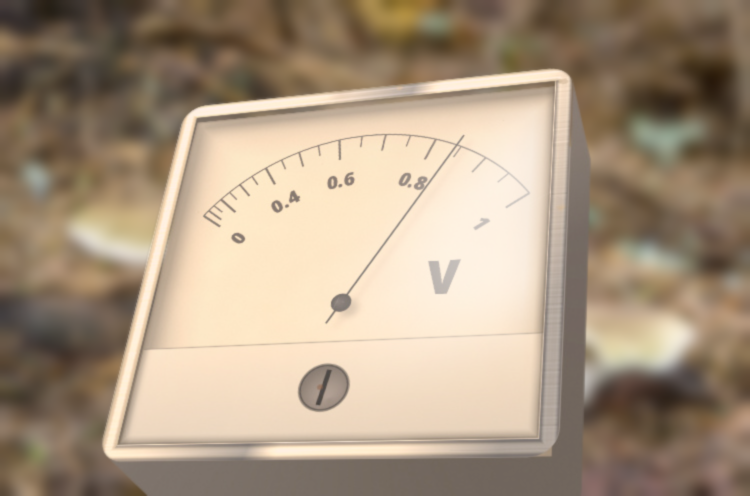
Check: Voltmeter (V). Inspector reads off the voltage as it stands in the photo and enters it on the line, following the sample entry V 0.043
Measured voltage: V 0.85
